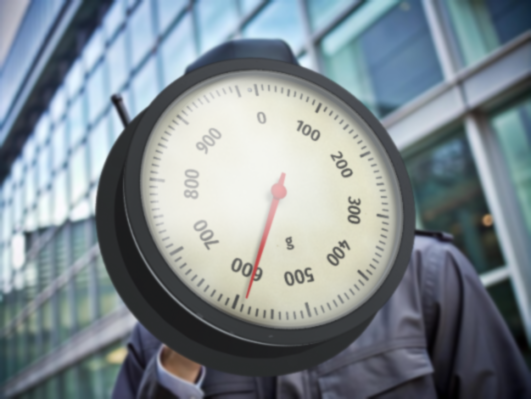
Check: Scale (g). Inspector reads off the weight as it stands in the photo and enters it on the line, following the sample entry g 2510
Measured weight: g 590
